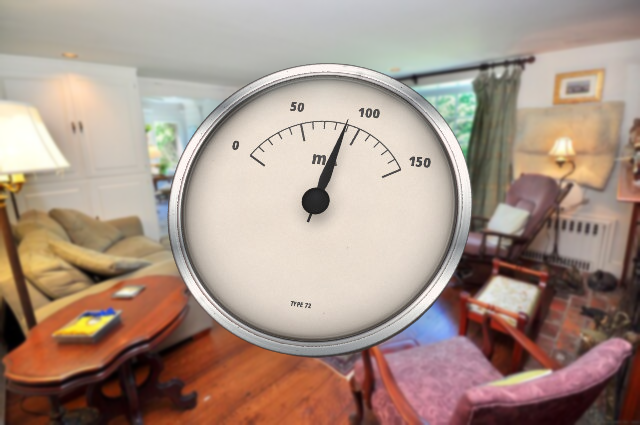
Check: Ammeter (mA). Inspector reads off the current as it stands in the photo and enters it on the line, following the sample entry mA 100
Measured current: mA 90
